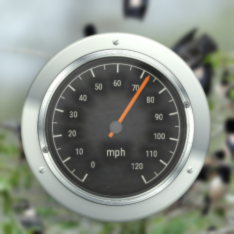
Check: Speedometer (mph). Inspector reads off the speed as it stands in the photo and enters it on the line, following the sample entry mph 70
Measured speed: mph 72.5
